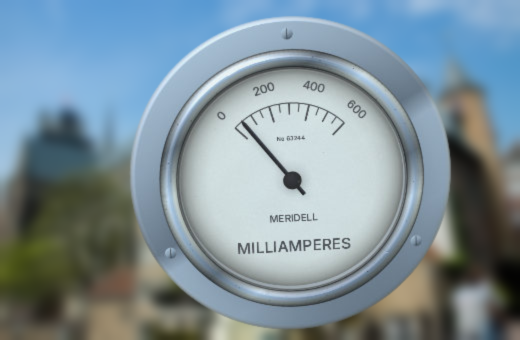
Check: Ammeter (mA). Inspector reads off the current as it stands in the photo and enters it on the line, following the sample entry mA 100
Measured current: mA 50
